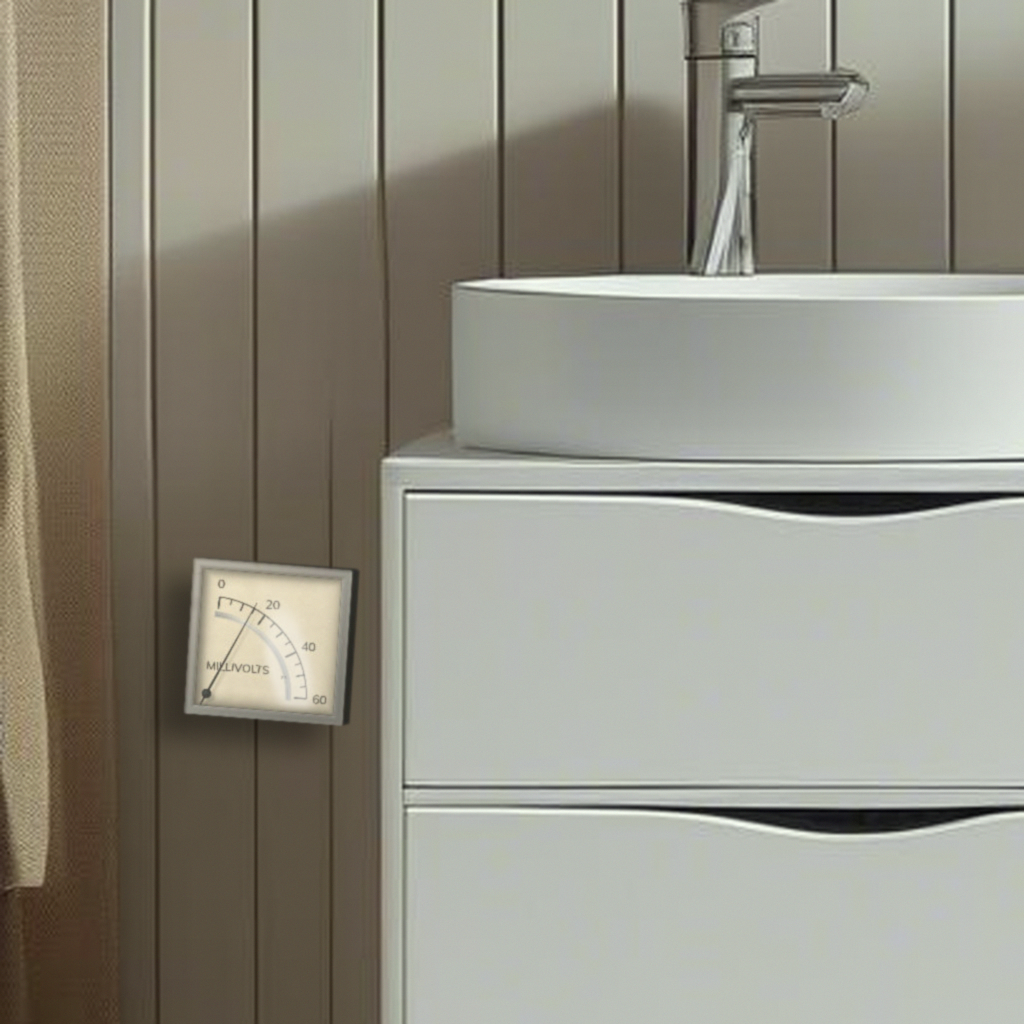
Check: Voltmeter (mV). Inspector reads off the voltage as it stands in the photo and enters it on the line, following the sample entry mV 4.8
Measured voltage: mV 15
